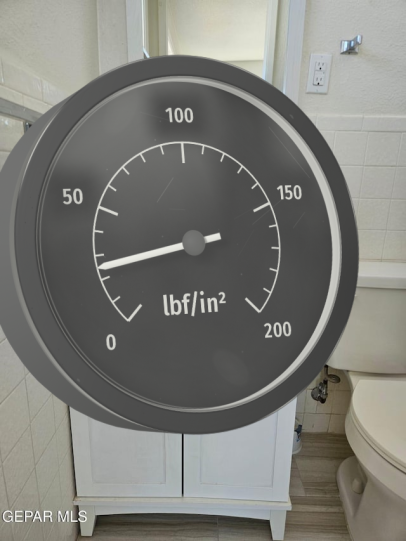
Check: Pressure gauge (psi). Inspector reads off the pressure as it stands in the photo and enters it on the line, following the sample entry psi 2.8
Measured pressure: psi 25
